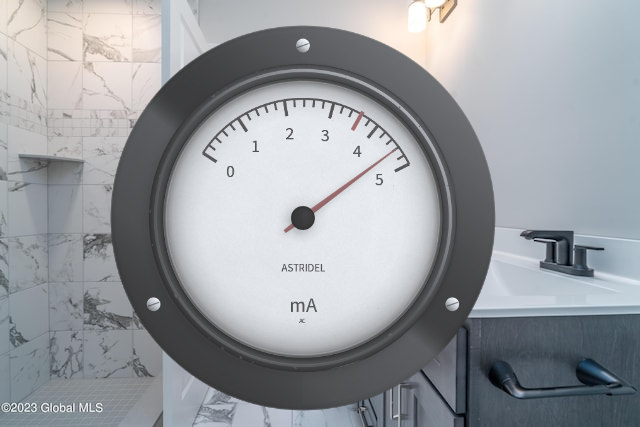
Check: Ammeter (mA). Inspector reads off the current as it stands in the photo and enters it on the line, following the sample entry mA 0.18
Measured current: mA 4.6
